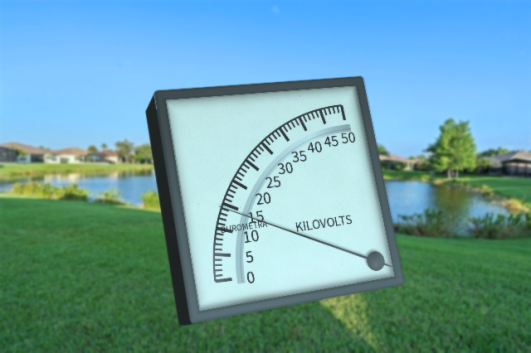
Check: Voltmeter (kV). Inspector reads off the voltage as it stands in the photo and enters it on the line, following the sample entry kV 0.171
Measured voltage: kV 14
